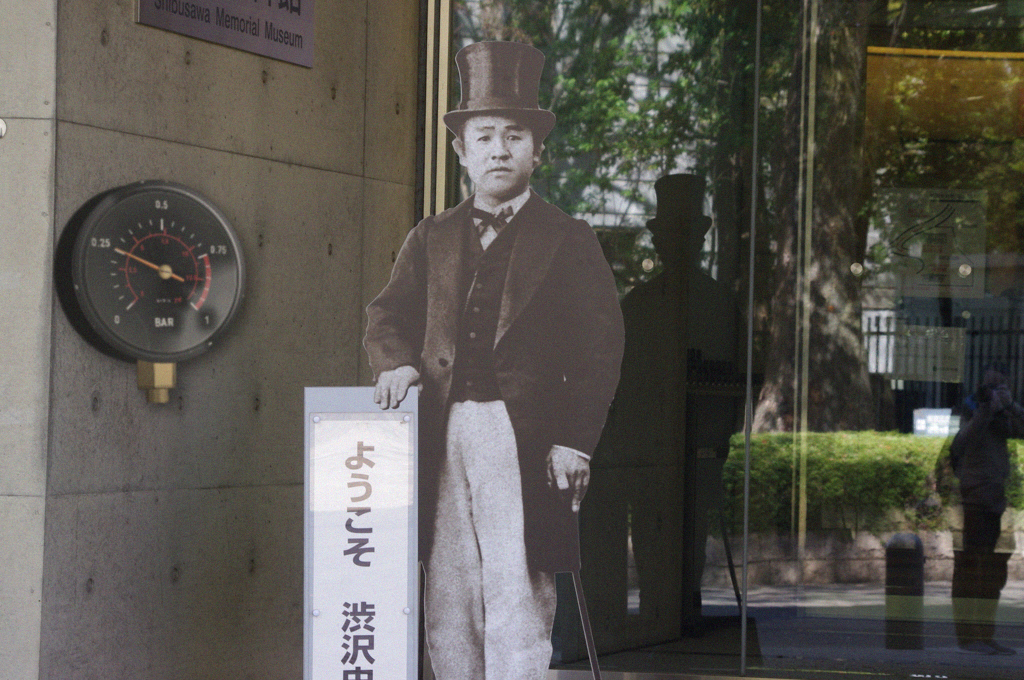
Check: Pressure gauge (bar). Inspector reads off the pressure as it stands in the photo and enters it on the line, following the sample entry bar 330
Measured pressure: bar 0.25
